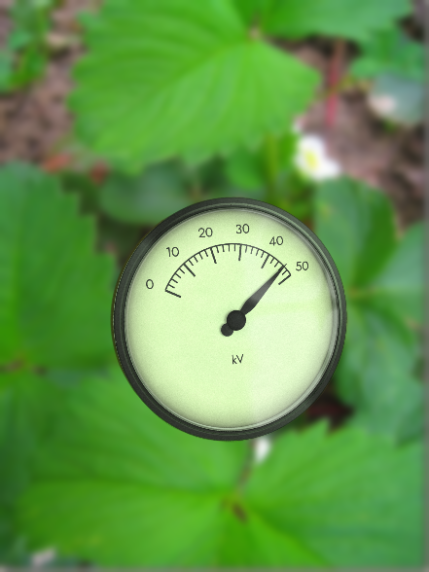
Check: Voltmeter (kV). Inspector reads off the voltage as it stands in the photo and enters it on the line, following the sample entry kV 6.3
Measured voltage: kV 46
